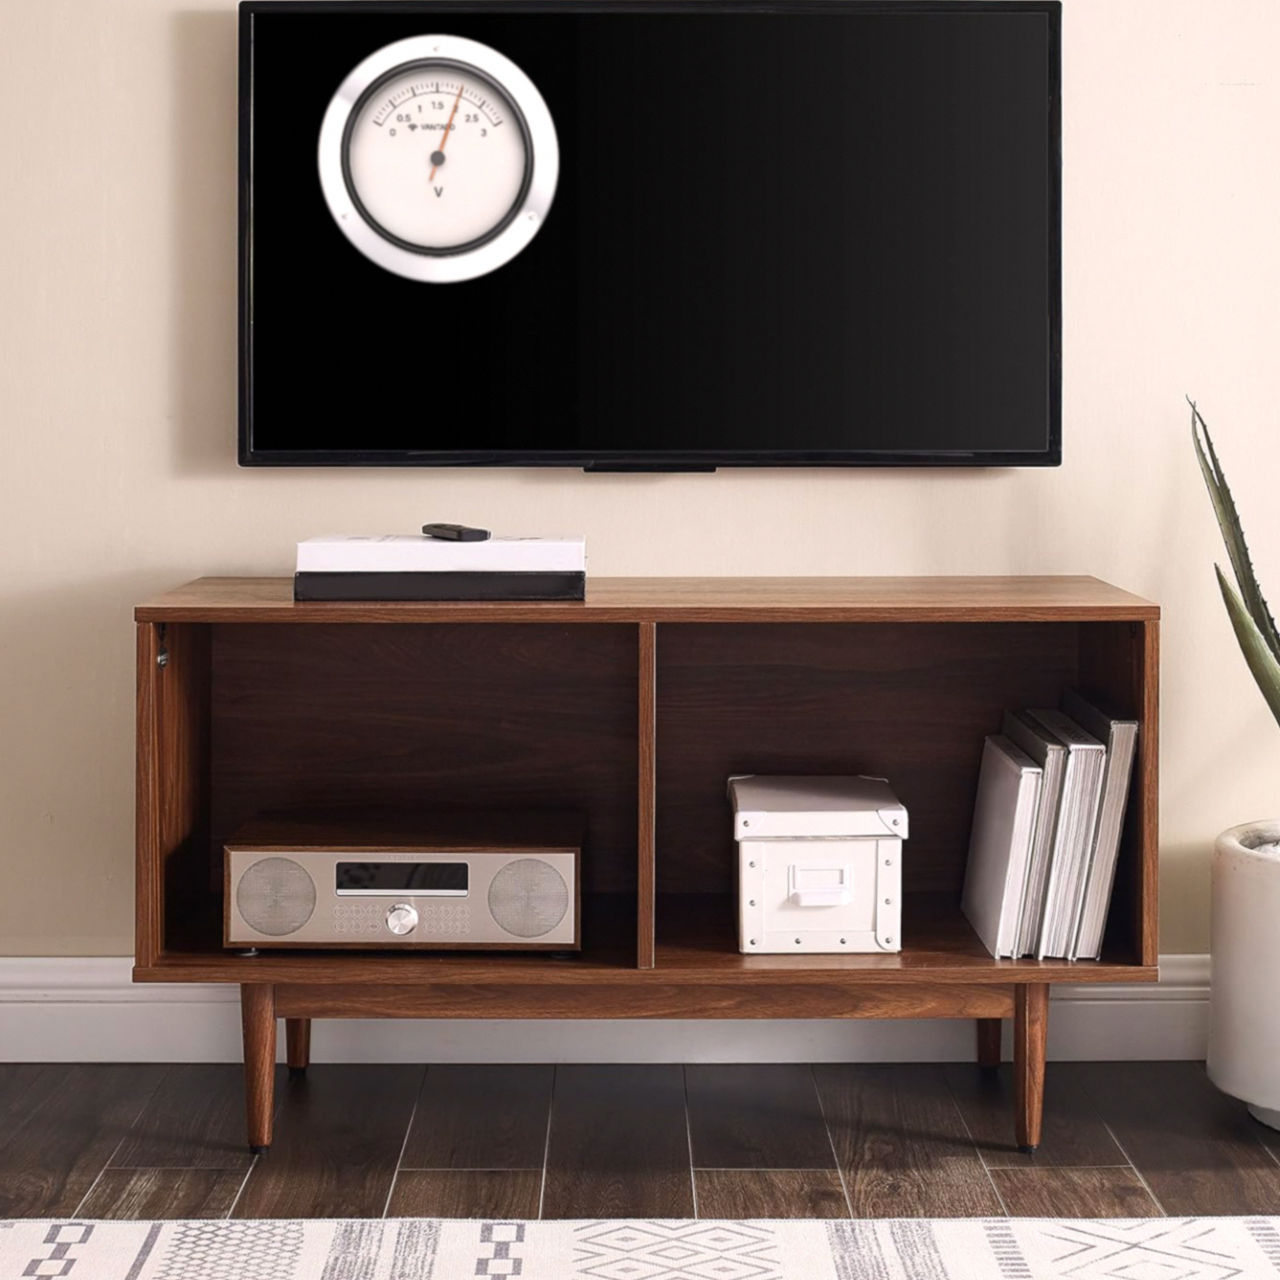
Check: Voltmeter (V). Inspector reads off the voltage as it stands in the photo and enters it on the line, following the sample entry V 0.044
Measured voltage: V 2
